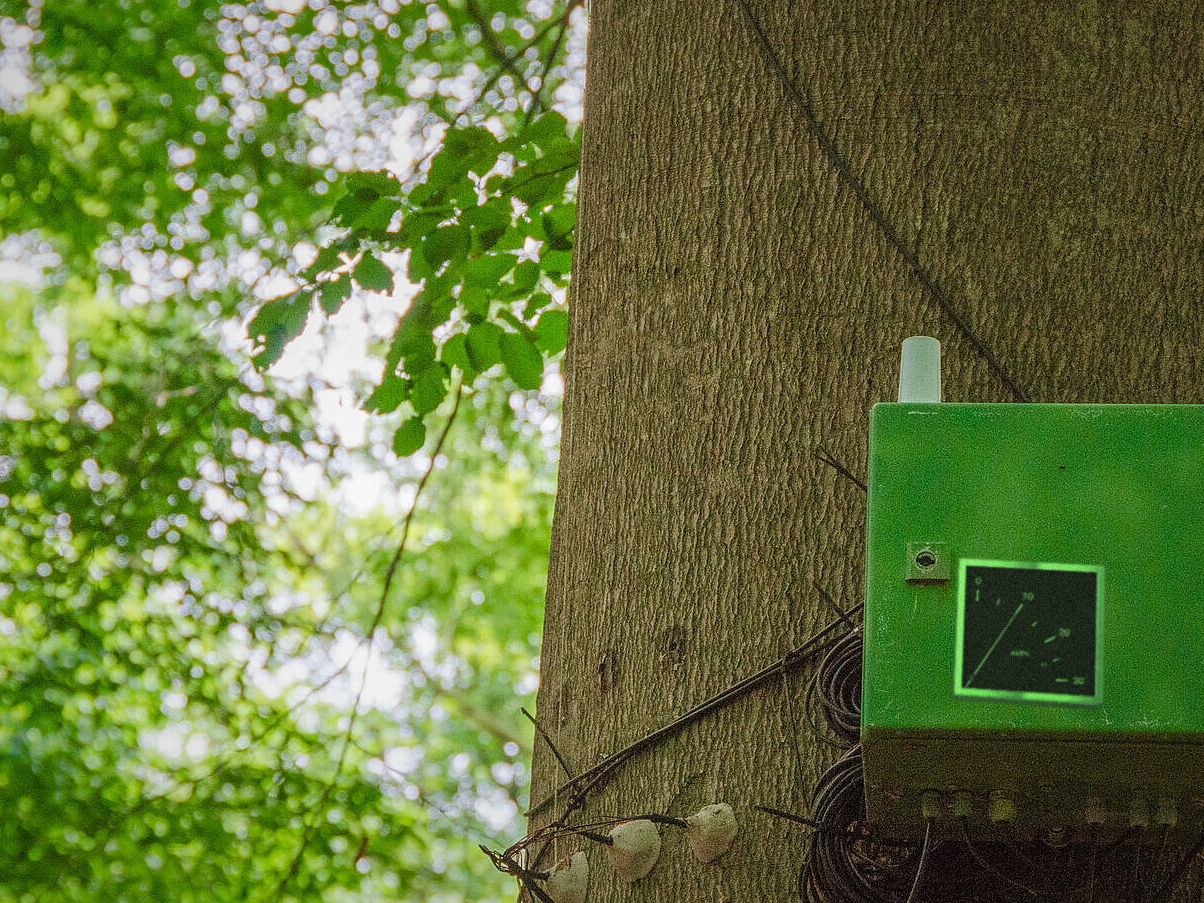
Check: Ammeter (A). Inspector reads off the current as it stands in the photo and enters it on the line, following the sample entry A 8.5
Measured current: A 10
